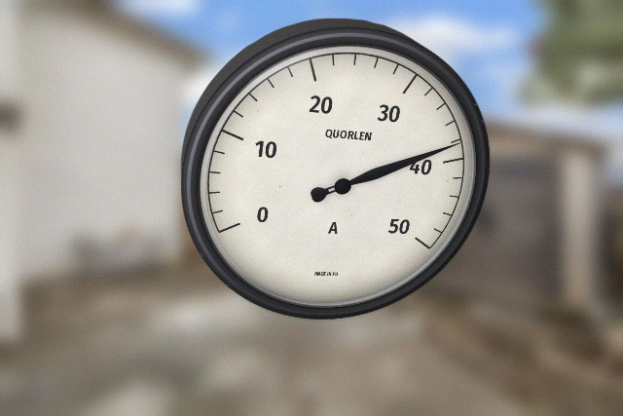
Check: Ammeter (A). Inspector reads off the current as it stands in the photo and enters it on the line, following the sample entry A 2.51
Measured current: A 38
